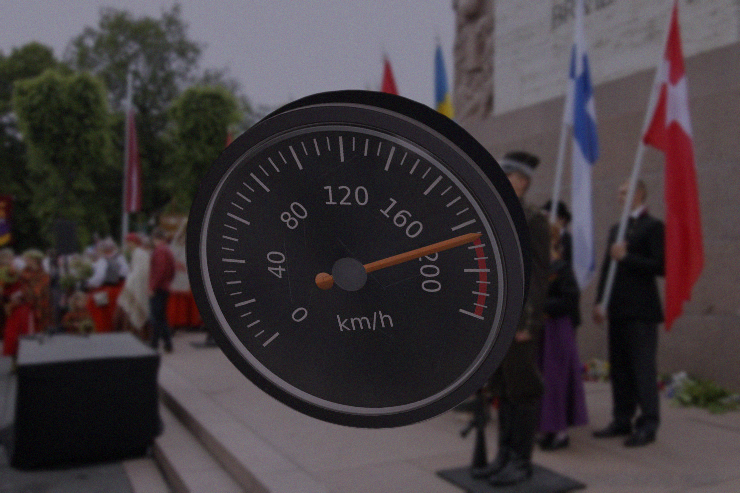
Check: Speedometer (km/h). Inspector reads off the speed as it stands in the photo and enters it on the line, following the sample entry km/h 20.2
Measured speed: km/h 185
